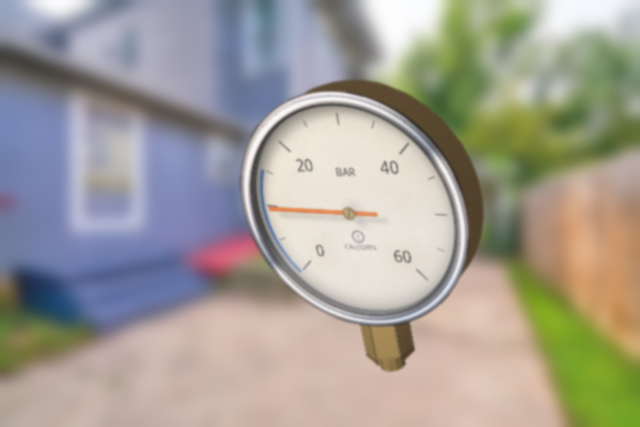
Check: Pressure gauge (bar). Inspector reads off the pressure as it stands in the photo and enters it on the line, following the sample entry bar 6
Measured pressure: bar 10
